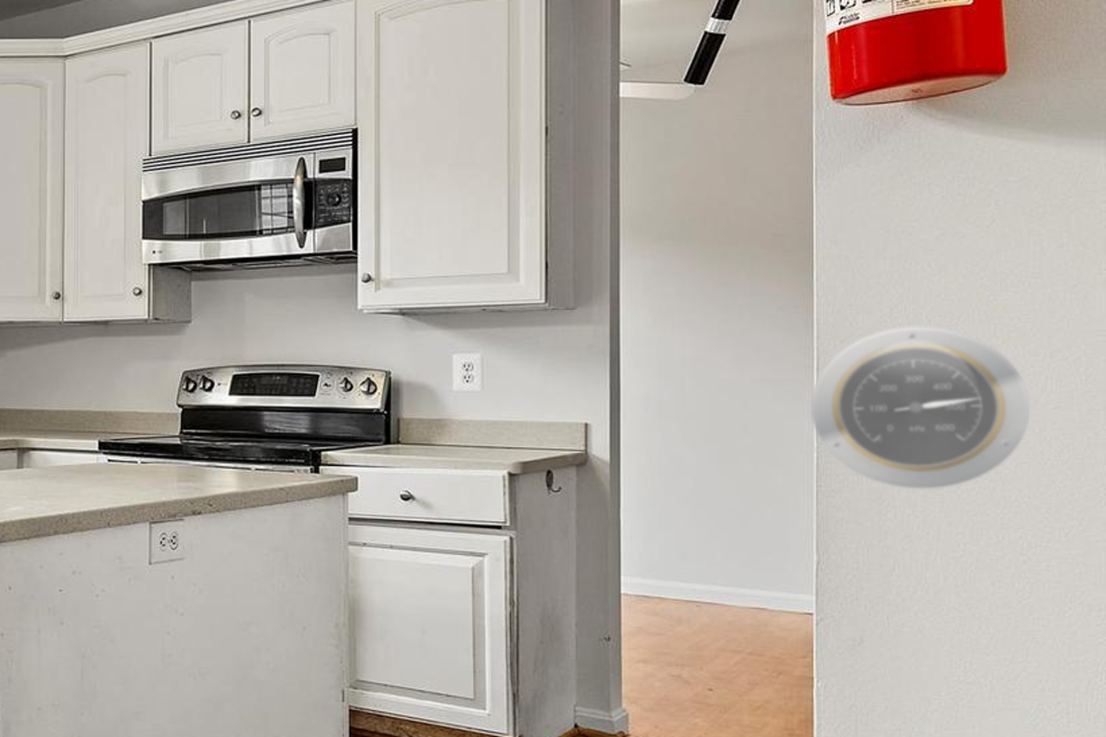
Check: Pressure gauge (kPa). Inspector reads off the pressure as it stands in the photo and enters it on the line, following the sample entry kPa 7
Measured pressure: kPa 480
